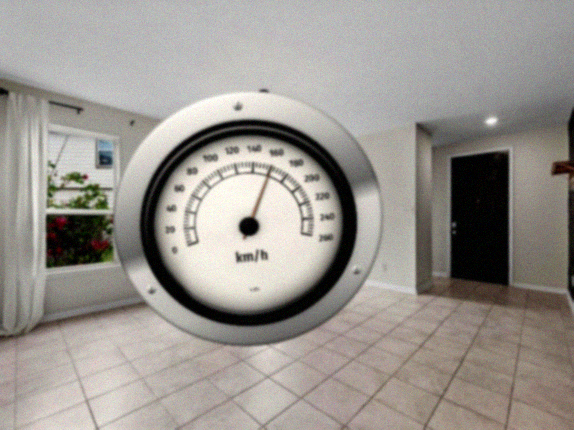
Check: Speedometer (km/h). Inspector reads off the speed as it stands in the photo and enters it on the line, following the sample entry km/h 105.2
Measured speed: km/h 160
